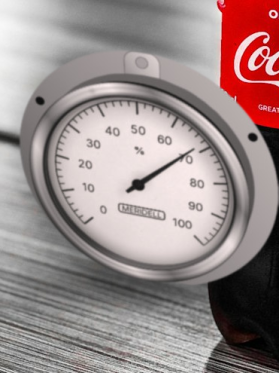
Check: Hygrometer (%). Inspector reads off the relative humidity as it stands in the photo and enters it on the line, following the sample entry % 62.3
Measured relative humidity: % 68
